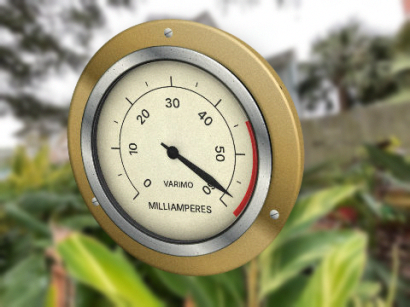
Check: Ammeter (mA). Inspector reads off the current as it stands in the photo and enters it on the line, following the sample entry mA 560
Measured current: mA 57.5
